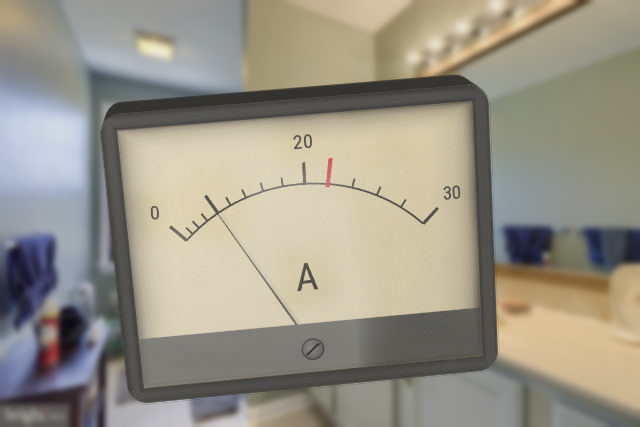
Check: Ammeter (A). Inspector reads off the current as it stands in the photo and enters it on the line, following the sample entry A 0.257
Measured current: A 10
